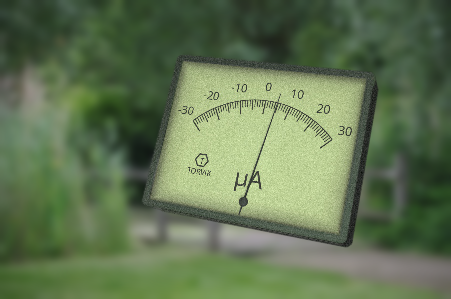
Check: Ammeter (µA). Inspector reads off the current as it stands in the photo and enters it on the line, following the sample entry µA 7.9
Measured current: µA 5
